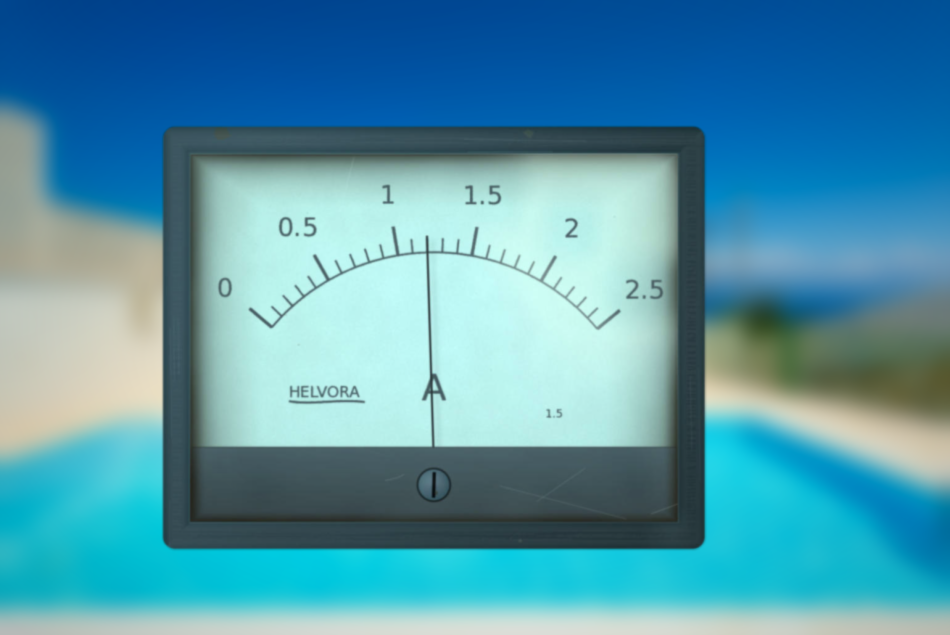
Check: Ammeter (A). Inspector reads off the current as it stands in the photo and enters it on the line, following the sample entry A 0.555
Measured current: A 1.2
